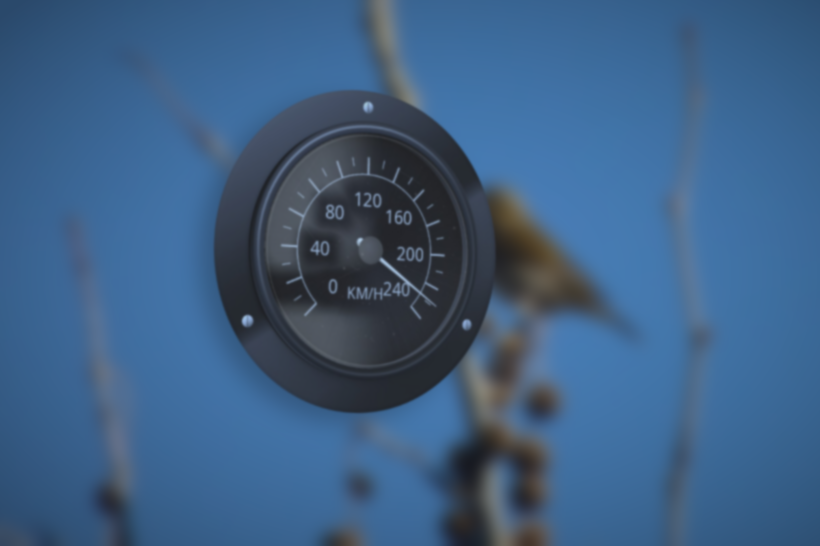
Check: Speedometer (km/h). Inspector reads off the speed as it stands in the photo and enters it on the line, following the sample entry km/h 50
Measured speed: km/h 230
